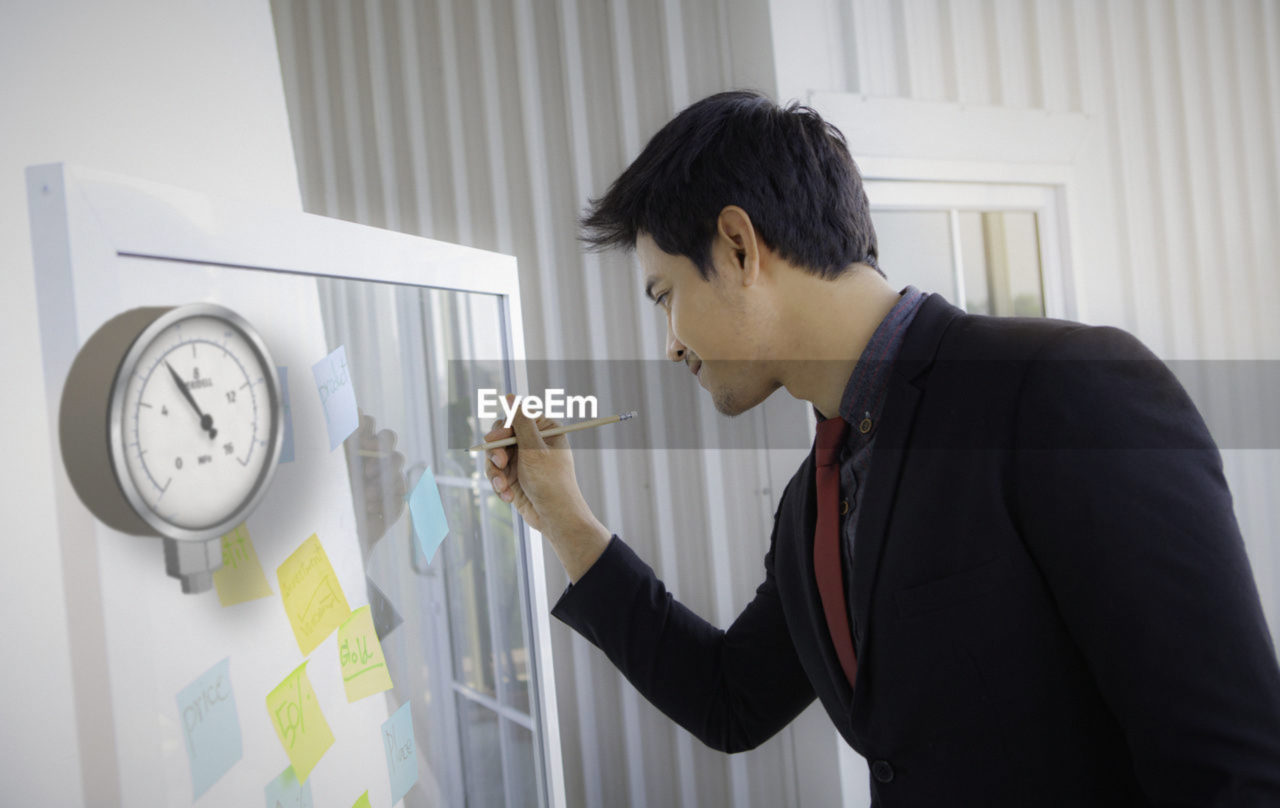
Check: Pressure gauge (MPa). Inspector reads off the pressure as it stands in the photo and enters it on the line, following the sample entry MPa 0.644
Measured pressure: MPa 6
